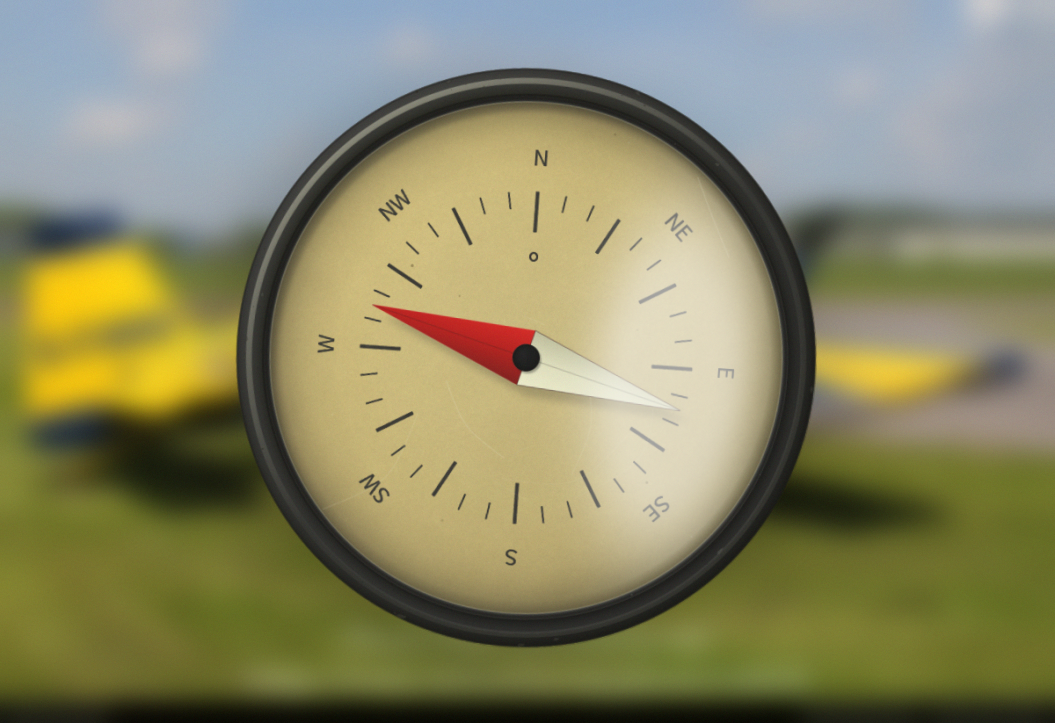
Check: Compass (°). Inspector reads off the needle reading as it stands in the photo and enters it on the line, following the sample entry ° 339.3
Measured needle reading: ° 285
